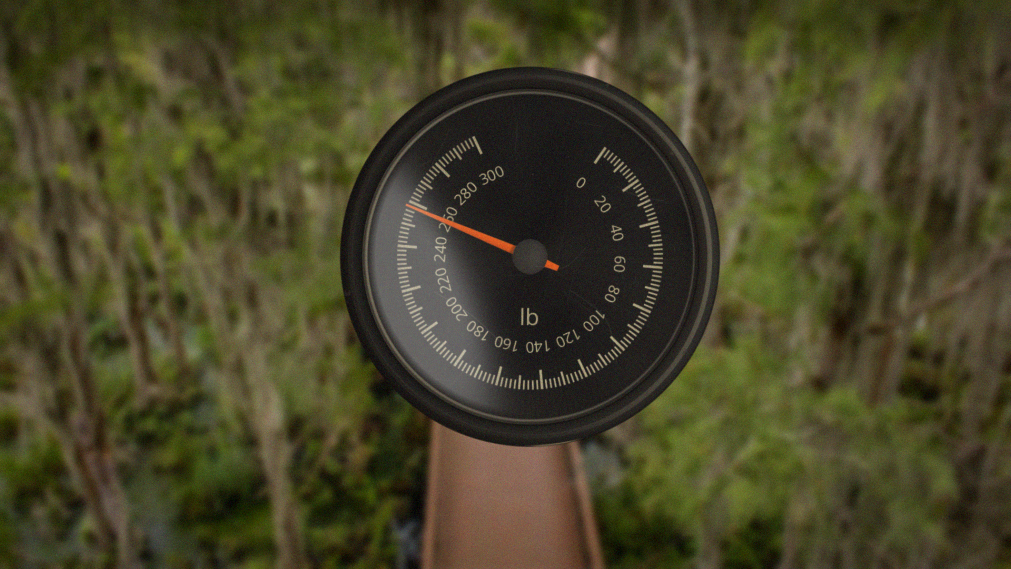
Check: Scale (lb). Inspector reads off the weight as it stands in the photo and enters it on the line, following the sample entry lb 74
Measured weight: lb 258
